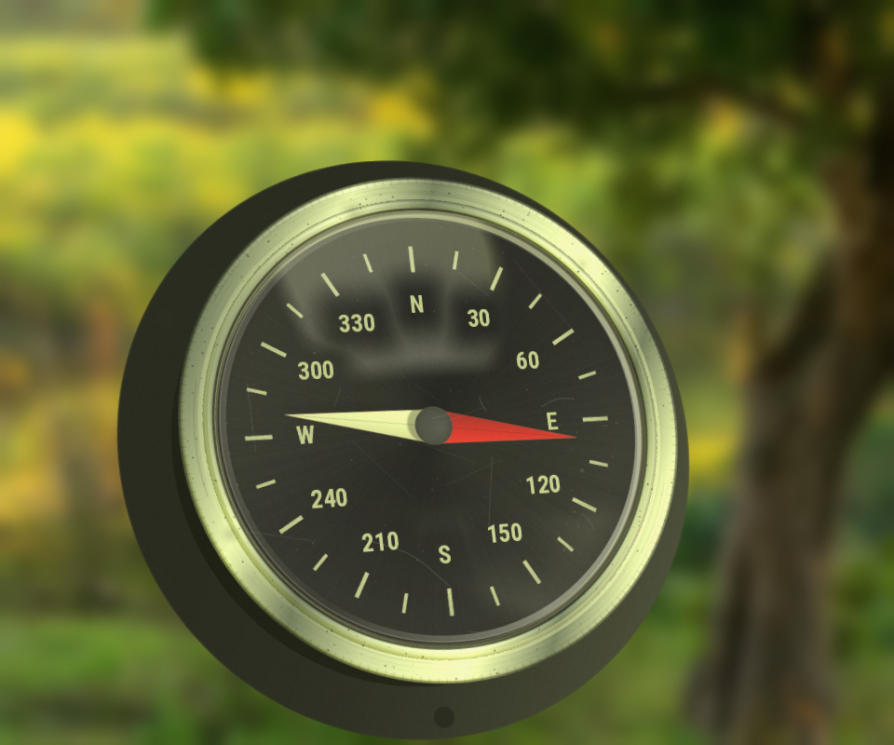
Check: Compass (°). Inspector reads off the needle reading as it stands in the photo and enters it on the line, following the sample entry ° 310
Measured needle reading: ° 97.5
